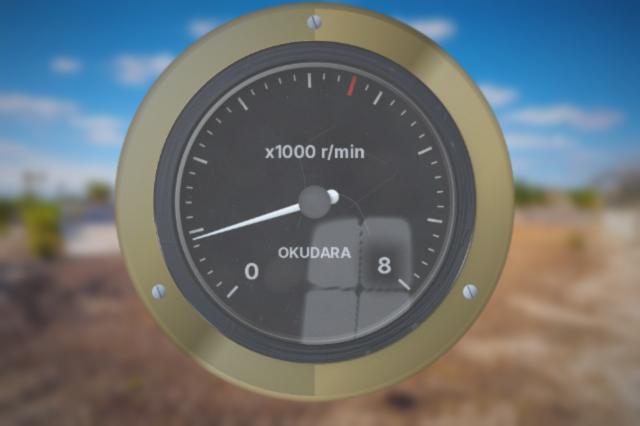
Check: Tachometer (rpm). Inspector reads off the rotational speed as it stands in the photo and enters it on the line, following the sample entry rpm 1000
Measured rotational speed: rpm 900
